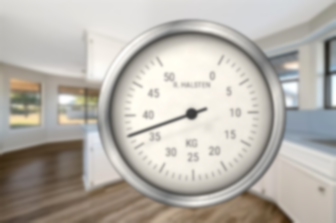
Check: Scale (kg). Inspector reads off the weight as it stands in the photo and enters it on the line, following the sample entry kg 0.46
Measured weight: kg 37
